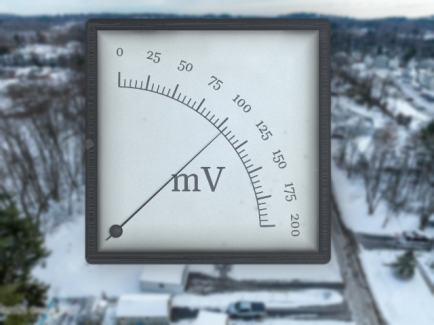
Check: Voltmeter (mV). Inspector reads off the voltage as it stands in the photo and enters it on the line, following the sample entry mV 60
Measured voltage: mV 105
